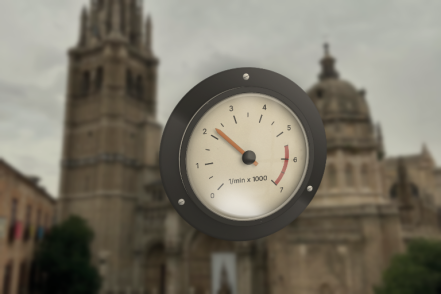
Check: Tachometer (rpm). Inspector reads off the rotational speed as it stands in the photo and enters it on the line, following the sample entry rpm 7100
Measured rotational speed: rpm 2250
